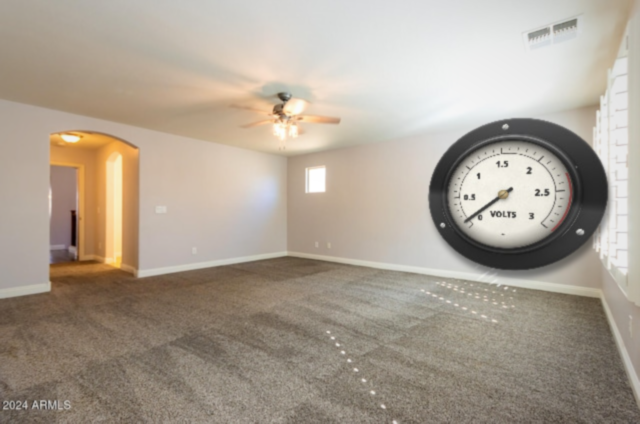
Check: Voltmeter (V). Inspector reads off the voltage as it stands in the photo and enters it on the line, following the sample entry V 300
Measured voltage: V 0.1
